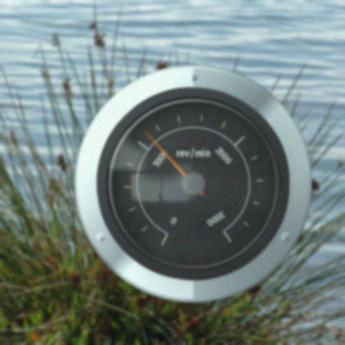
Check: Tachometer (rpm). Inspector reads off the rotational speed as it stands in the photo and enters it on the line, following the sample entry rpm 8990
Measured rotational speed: rpm 1100
